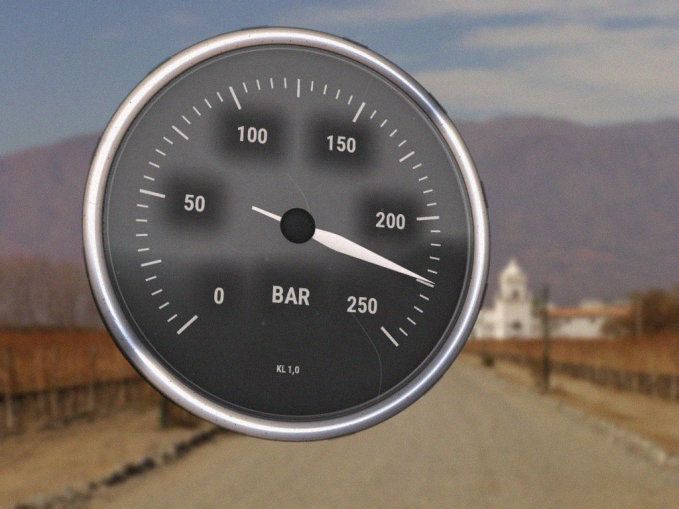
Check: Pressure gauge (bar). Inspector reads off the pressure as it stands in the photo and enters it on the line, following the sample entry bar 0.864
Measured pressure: bar 225
